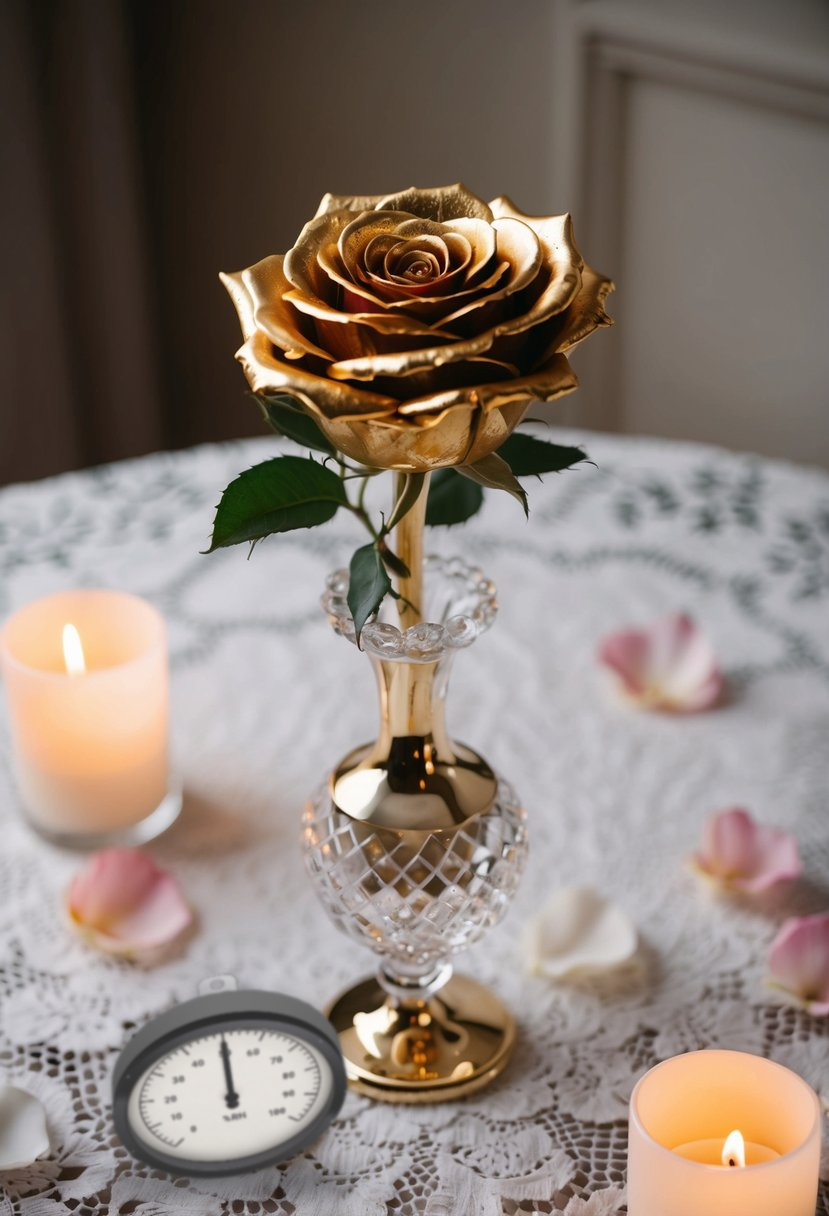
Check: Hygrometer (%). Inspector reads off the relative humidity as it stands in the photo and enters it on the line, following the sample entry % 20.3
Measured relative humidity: % 50
